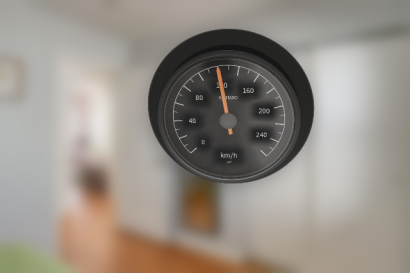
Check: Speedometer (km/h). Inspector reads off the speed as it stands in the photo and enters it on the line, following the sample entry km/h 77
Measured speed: km/h 120
